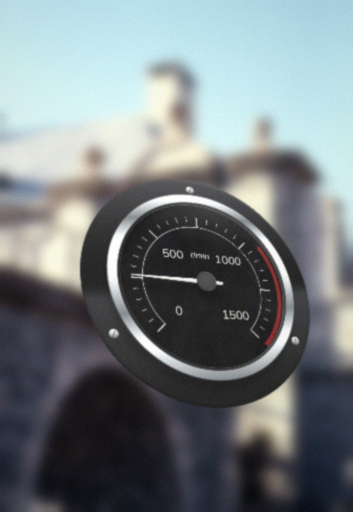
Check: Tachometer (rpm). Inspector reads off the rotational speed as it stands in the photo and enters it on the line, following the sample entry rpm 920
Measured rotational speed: rpm 250
